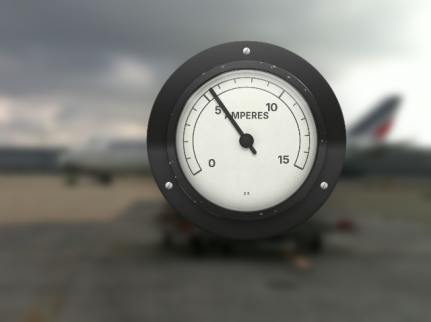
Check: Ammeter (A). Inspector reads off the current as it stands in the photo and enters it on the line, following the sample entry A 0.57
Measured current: A 5.5
